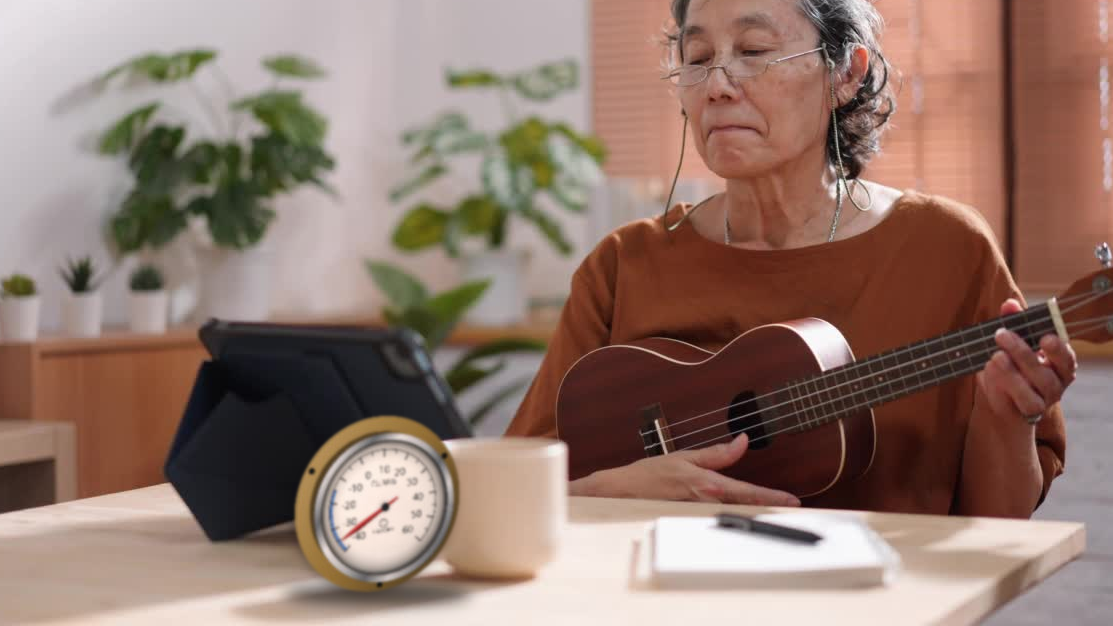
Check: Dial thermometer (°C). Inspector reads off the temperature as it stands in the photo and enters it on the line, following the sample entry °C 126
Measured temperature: °C -35
